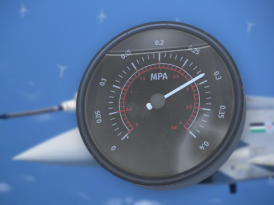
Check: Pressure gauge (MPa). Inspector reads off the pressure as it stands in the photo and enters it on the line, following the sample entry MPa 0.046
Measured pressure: MPa 0.29
